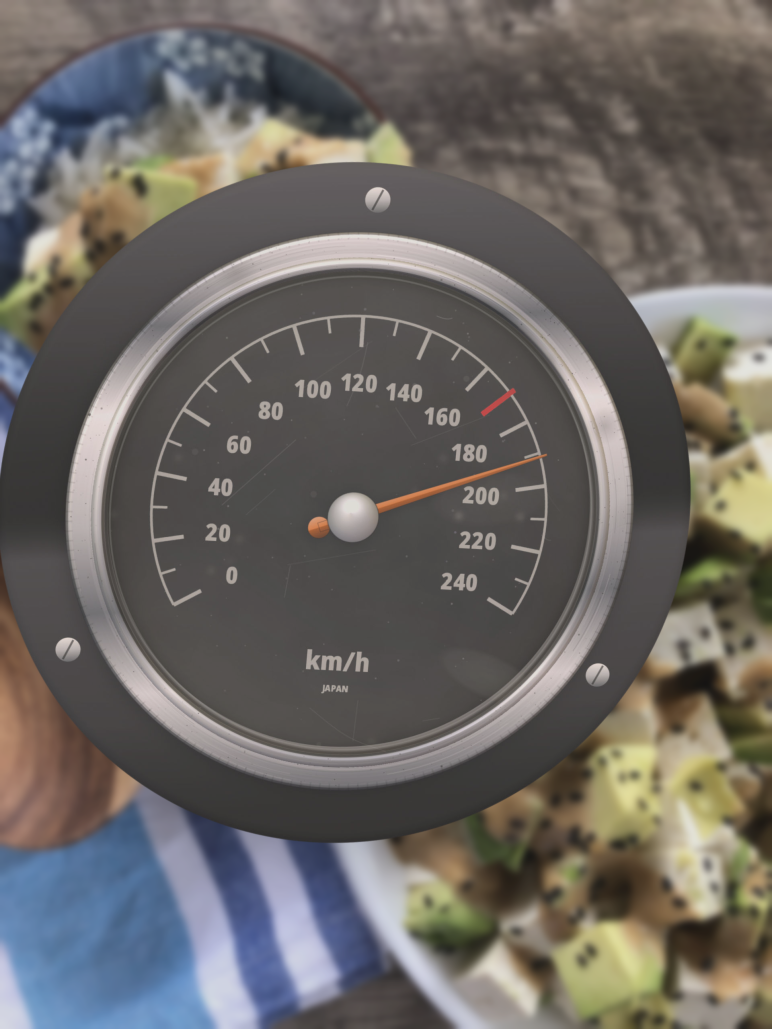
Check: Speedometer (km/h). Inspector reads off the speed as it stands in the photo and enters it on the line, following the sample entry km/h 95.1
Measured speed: km/h 190
